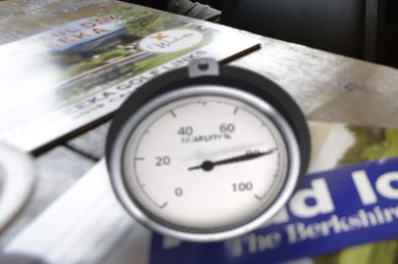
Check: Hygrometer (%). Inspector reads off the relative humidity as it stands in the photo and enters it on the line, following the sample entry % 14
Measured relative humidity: % 80
